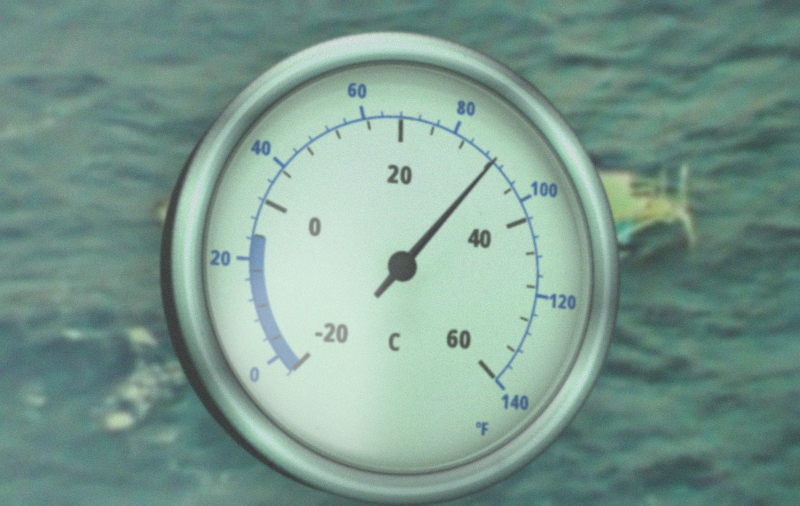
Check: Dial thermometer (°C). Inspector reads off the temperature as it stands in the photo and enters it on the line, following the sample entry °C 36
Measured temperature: °C 32
